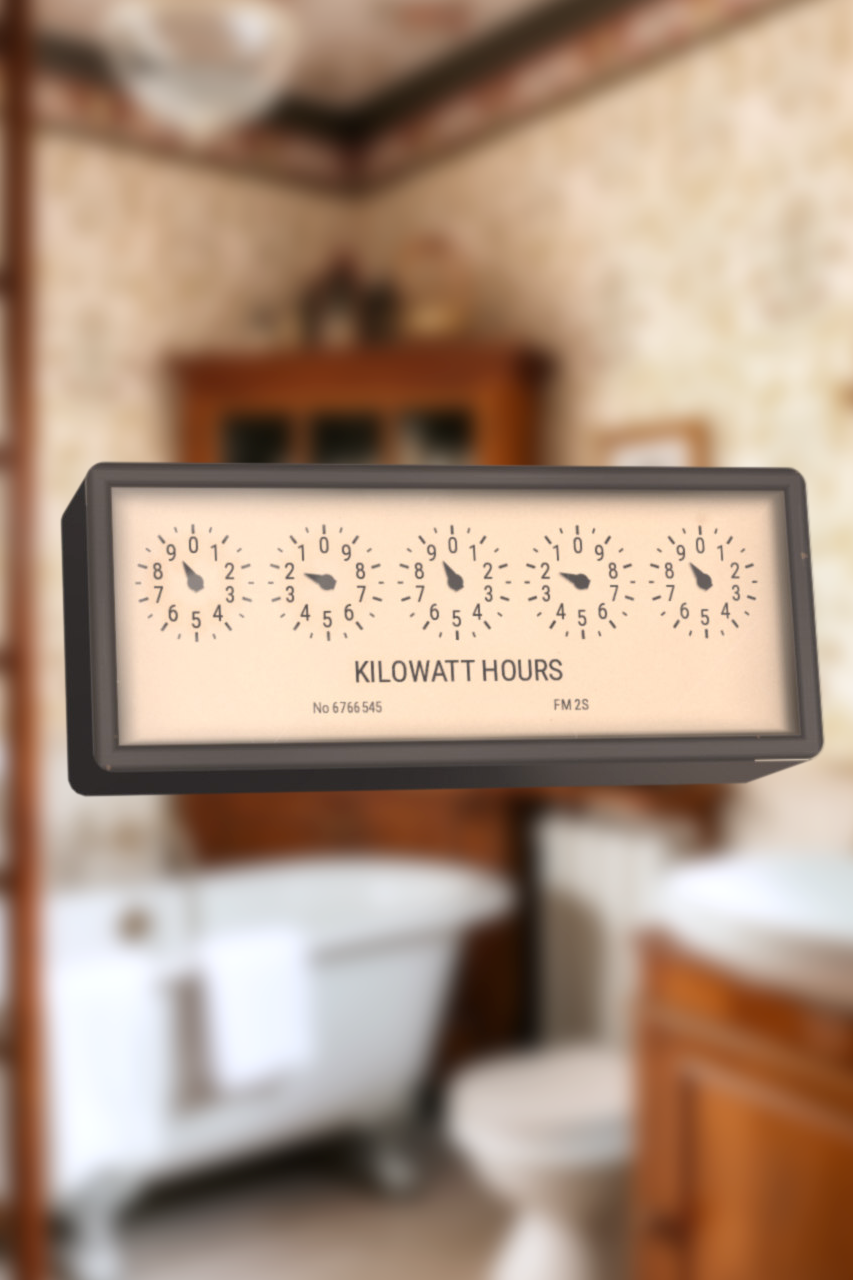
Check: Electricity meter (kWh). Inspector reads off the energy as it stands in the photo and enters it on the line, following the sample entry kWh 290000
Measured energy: kWh 91919
